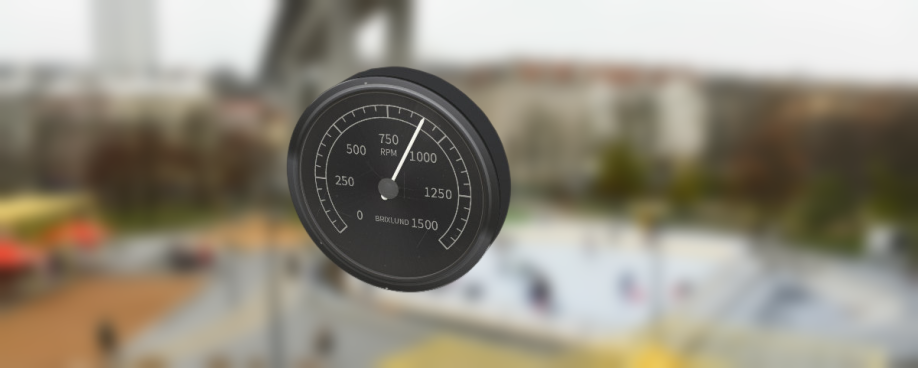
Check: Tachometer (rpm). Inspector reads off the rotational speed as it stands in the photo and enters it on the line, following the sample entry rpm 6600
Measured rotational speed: rpm 900
